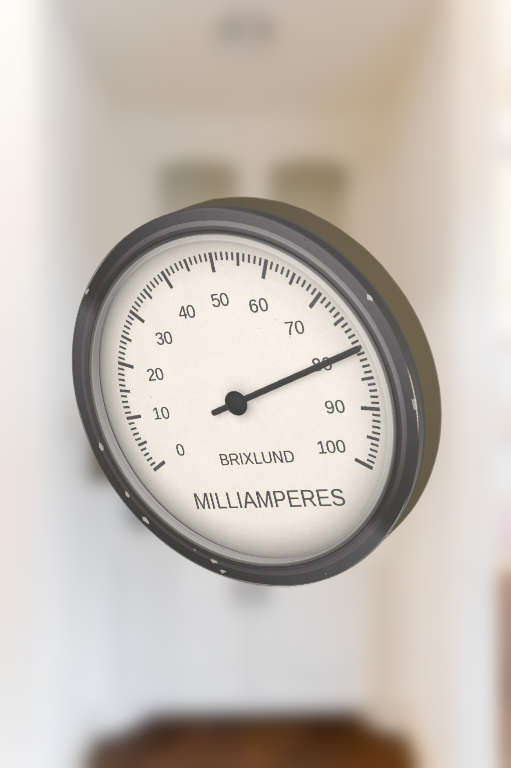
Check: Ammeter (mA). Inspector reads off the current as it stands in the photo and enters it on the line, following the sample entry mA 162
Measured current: mA 80
